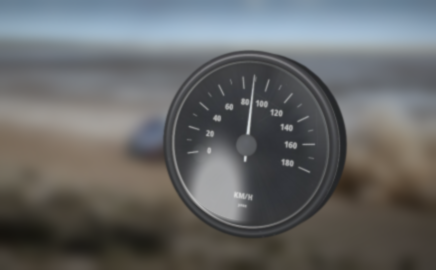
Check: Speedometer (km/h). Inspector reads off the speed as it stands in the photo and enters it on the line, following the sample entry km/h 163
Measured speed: km/h 90
